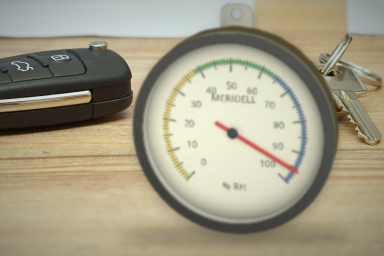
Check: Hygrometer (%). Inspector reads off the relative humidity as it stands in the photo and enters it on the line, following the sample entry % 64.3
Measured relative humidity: % 95
